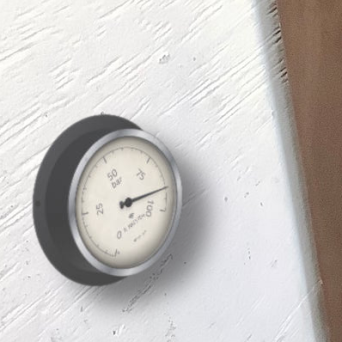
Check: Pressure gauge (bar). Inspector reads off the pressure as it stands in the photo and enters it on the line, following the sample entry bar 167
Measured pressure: bar 90
